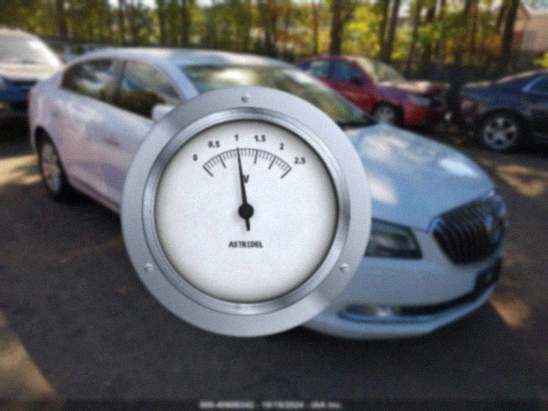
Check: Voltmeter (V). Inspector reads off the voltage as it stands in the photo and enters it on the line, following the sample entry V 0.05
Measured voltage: V 1
